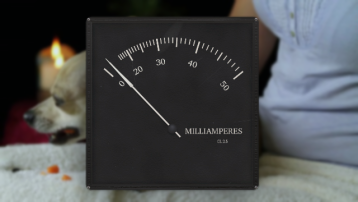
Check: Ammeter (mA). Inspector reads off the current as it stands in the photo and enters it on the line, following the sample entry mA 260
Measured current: mA 10
